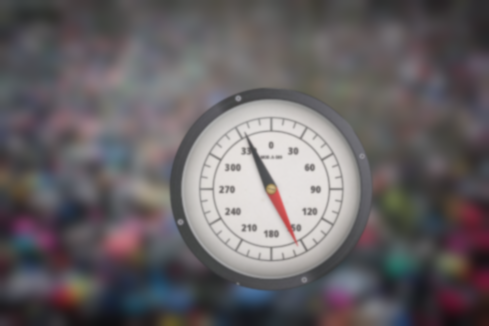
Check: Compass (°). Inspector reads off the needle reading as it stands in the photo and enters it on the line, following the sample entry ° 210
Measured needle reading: ° 155
